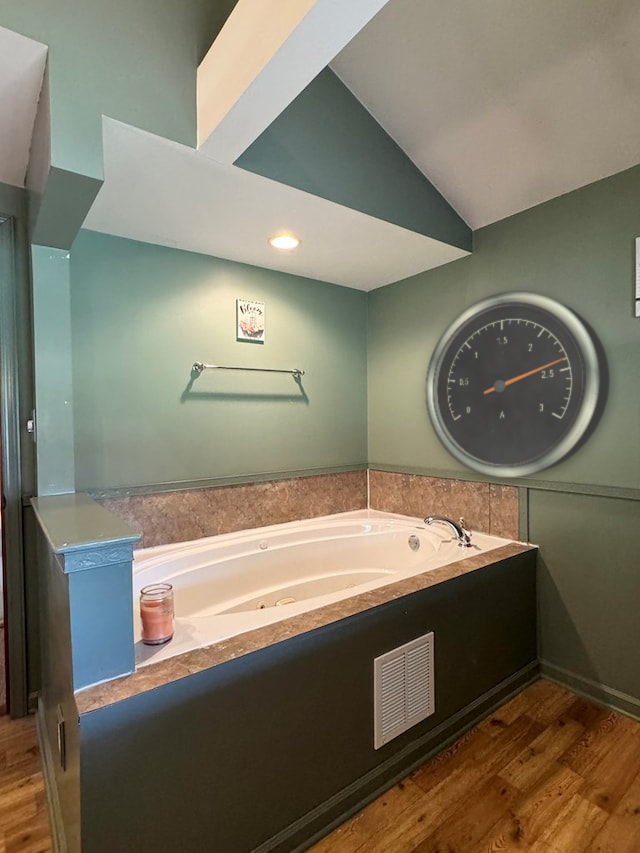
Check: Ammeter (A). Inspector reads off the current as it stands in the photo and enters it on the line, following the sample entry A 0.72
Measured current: A 2.4
